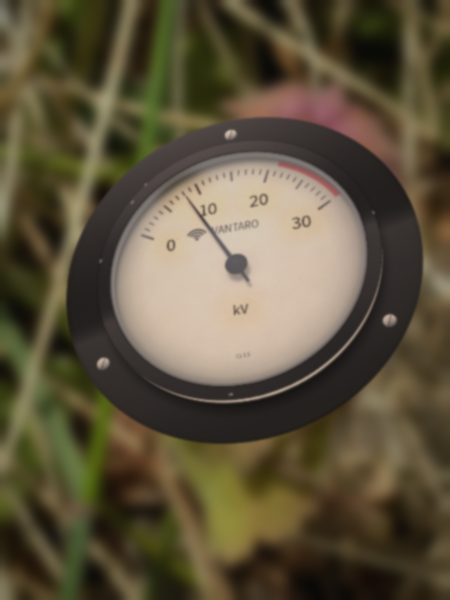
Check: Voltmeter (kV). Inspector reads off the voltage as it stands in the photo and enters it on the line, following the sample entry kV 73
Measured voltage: kV 8
